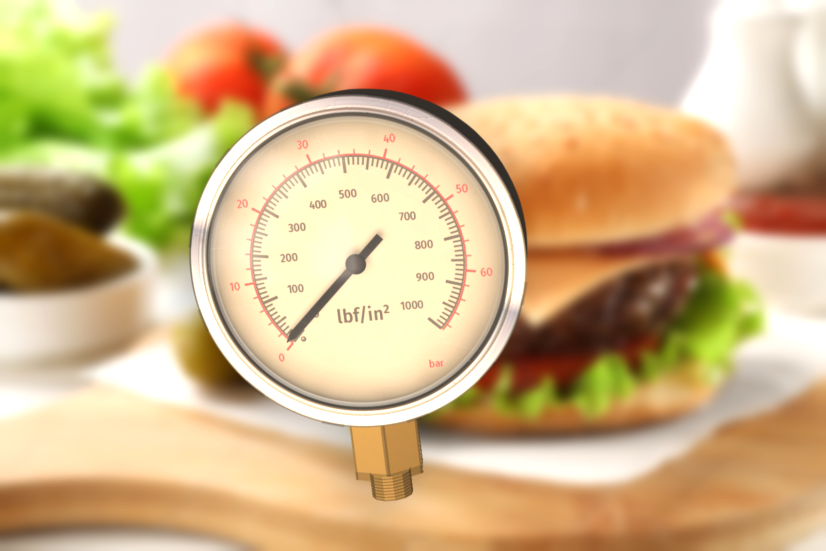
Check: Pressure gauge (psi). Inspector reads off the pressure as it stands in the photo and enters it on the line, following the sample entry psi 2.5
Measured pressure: psi 10
